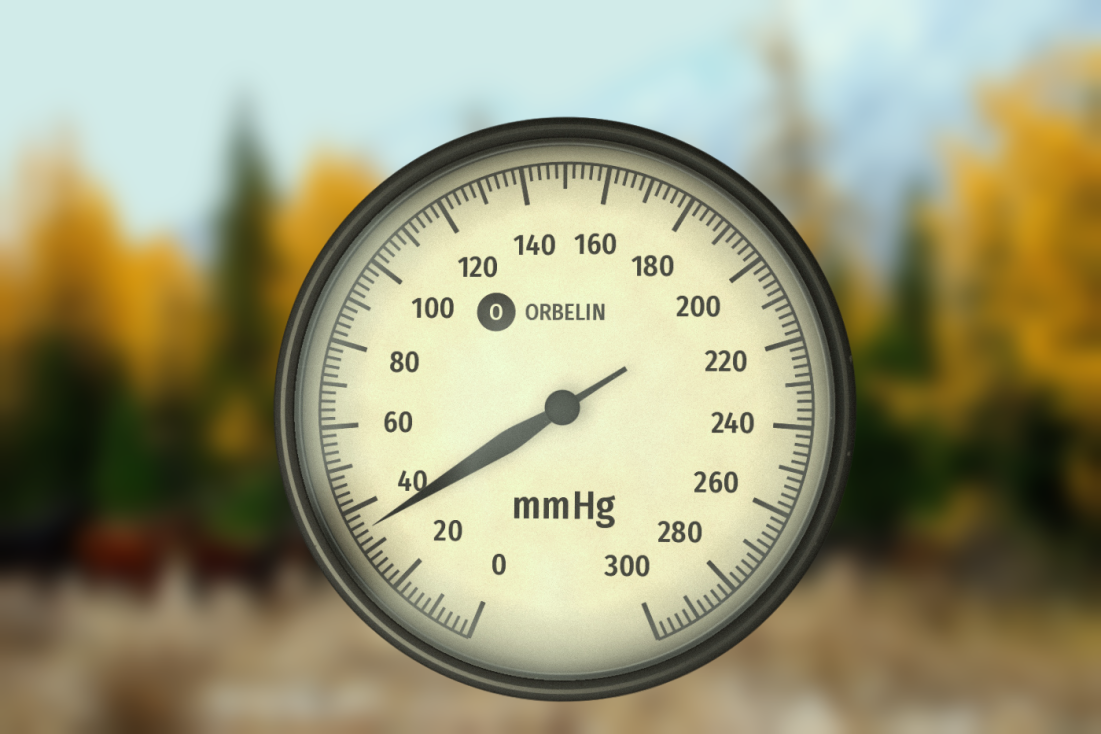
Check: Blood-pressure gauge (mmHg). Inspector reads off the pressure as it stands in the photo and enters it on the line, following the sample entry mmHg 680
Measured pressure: mmHg 34
